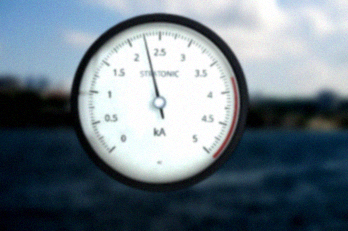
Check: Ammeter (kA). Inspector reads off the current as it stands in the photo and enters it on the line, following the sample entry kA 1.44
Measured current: kA 2.25
